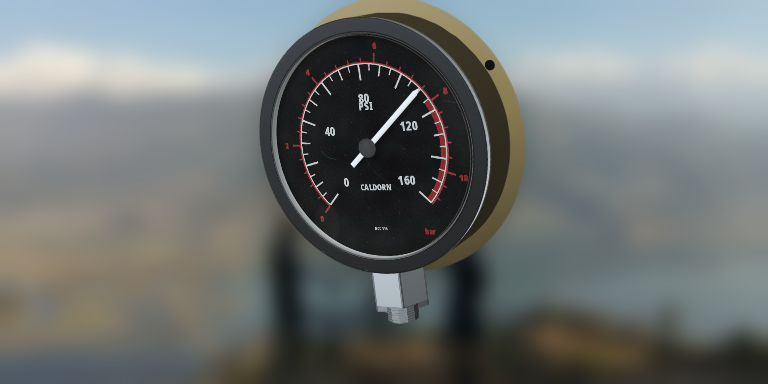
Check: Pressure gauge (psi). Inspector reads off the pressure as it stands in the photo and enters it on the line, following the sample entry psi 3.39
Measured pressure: psi 110
